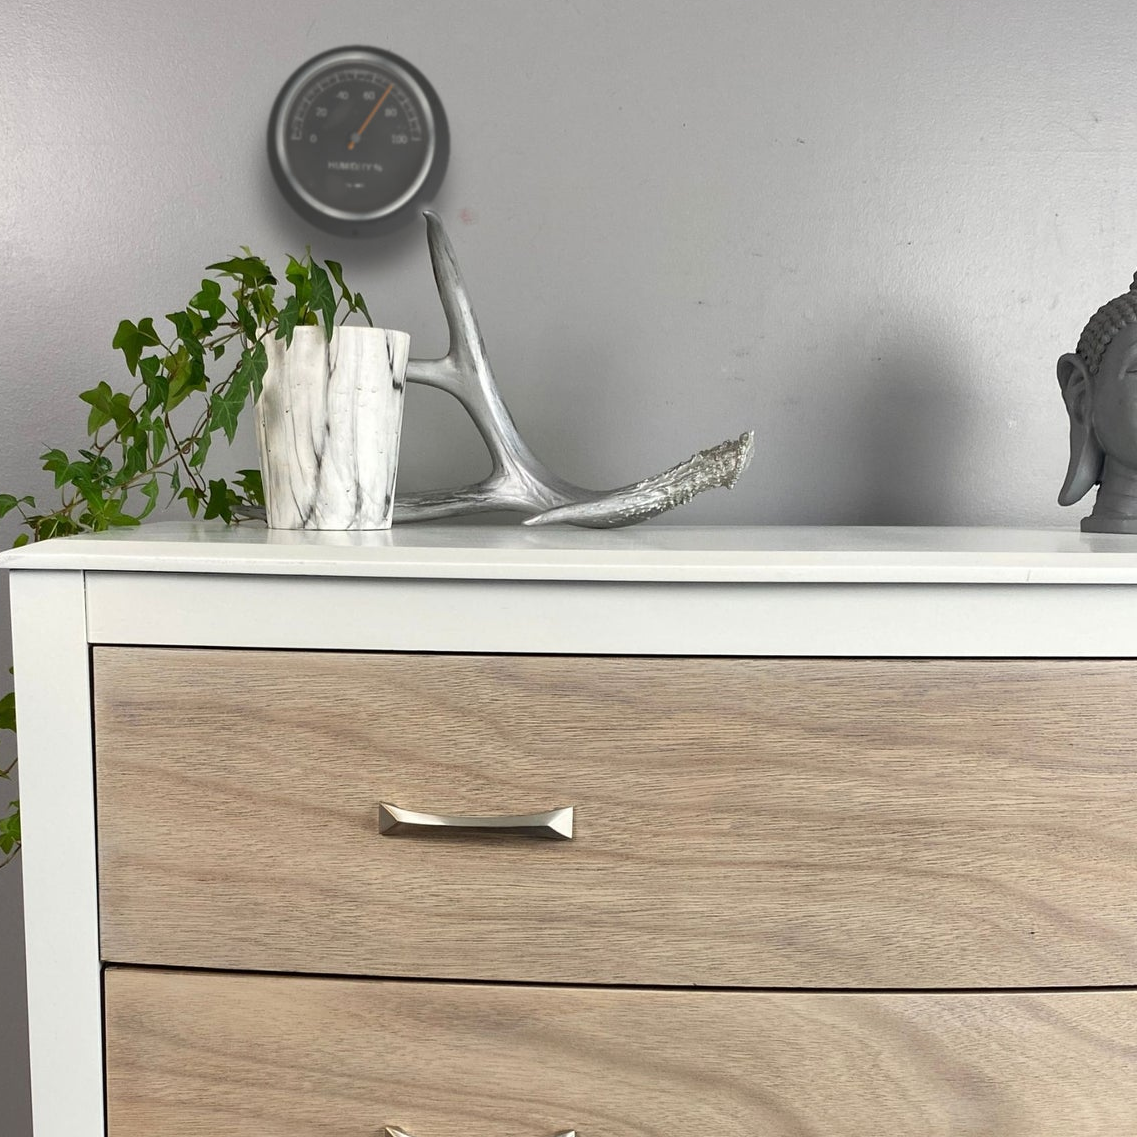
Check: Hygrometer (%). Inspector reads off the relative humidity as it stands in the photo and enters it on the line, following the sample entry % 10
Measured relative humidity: % 70
